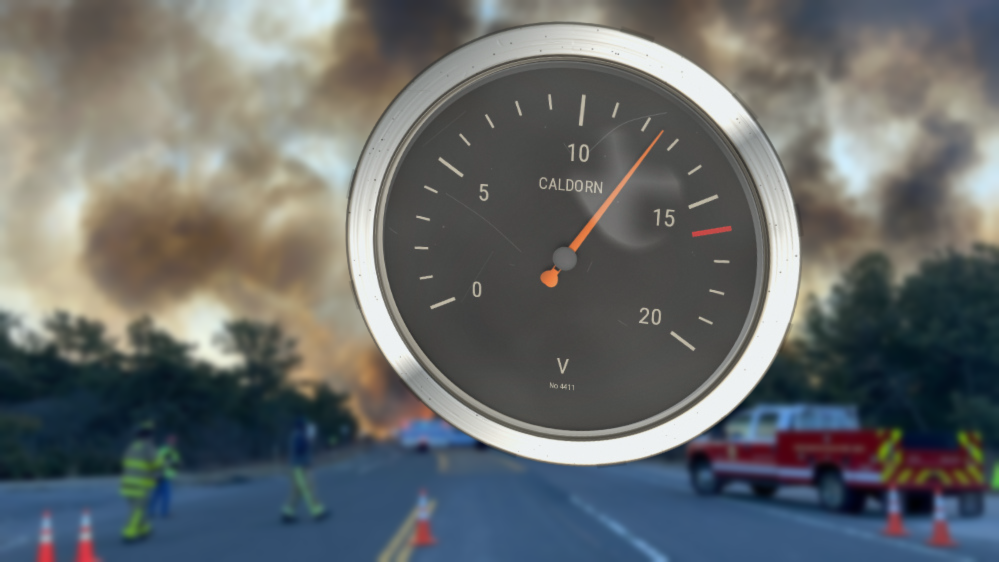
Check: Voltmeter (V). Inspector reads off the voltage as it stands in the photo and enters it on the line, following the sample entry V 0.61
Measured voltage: V 12.5
